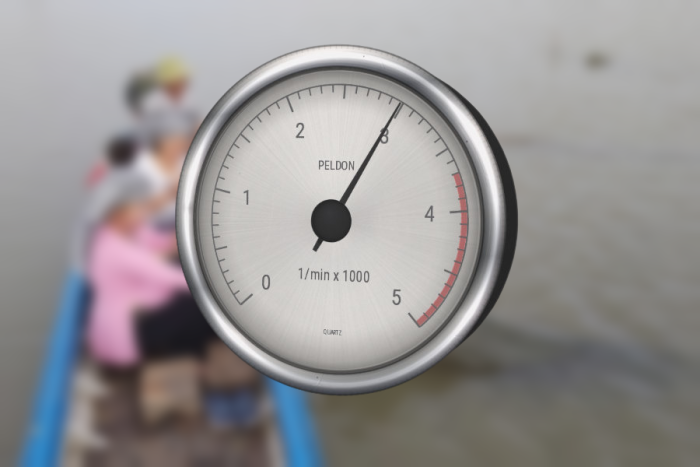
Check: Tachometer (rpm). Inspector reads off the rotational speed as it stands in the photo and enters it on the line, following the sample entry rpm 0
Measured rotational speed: rpm 3000
